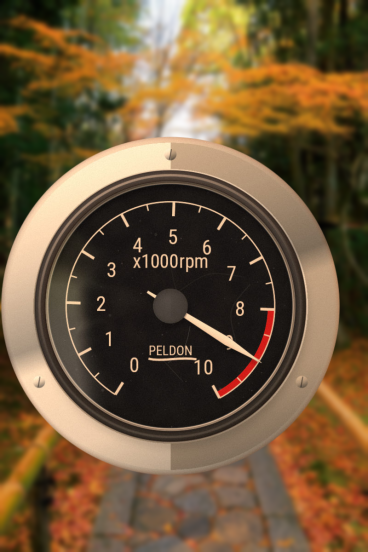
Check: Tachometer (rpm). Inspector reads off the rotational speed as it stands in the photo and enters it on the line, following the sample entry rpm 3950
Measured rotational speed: rpm 9000
